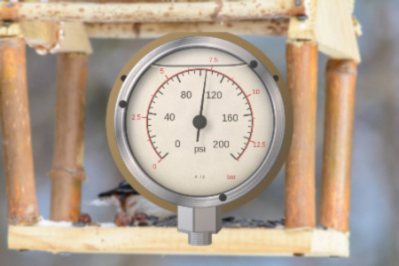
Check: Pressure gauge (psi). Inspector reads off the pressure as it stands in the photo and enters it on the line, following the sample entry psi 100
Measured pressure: psi 105
